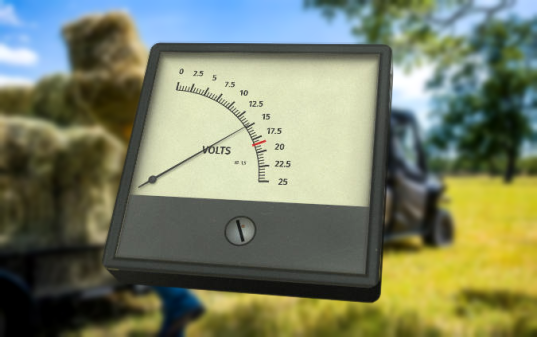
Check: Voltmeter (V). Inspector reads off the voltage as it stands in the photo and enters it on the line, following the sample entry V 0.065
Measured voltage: V 15
